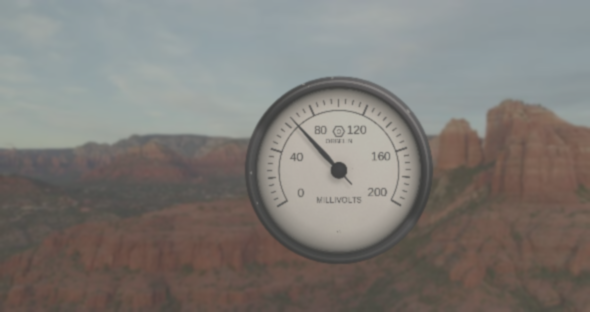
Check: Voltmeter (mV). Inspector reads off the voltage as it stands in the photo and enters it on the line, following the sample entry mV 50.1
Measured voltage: mV 65
